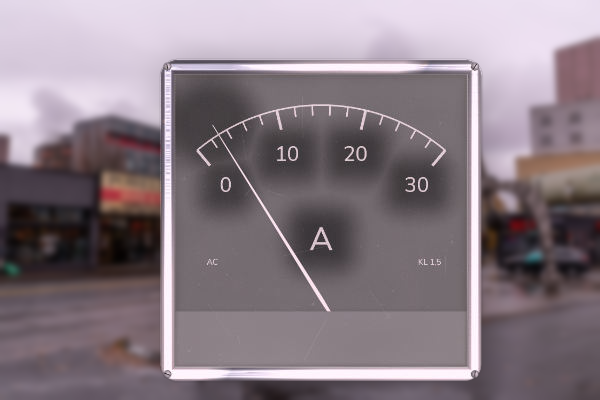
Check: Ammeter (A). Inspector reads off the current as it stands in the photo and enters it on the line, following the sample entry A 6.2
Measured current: A 3
